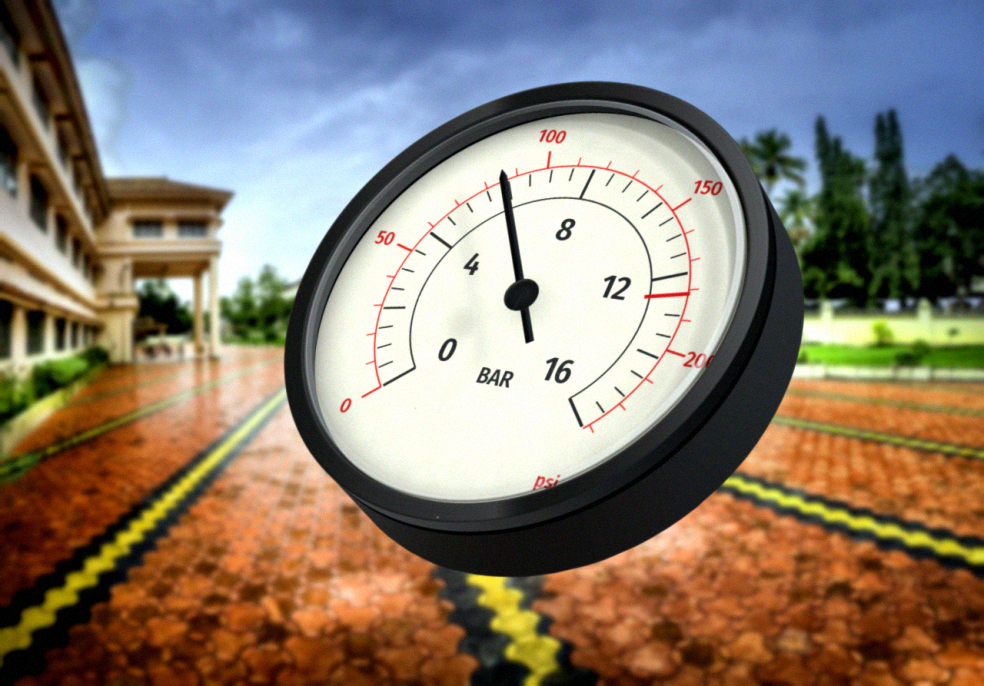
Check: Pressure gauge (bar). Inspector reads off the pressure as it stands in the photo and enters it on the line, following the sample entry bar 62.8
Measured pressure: bar 6
